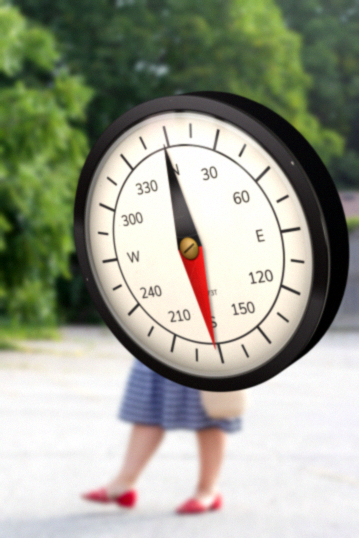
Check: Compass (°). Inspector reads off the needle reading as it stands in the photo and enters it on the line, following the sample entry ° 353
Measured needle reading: ° 180
